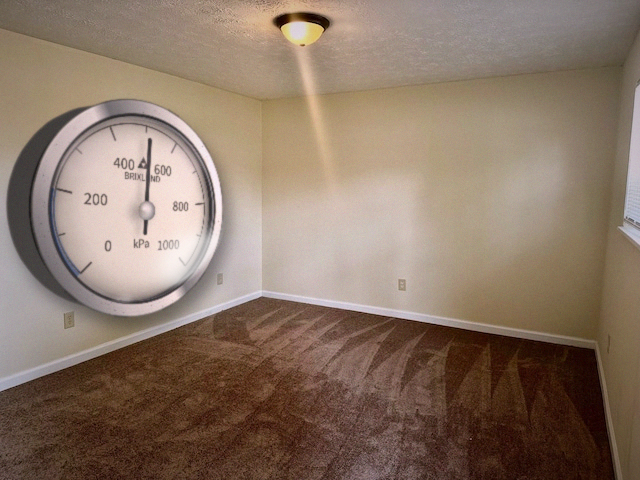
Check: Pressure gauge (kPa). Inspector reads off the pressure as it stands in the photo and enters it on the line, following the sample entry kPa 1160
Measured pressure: kPa 500
